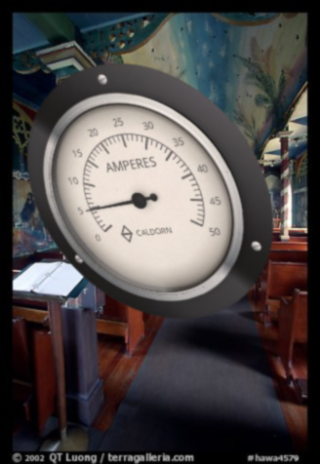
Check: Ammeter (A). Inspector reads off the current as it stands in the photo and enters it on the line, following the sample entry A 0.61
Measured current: A 5
